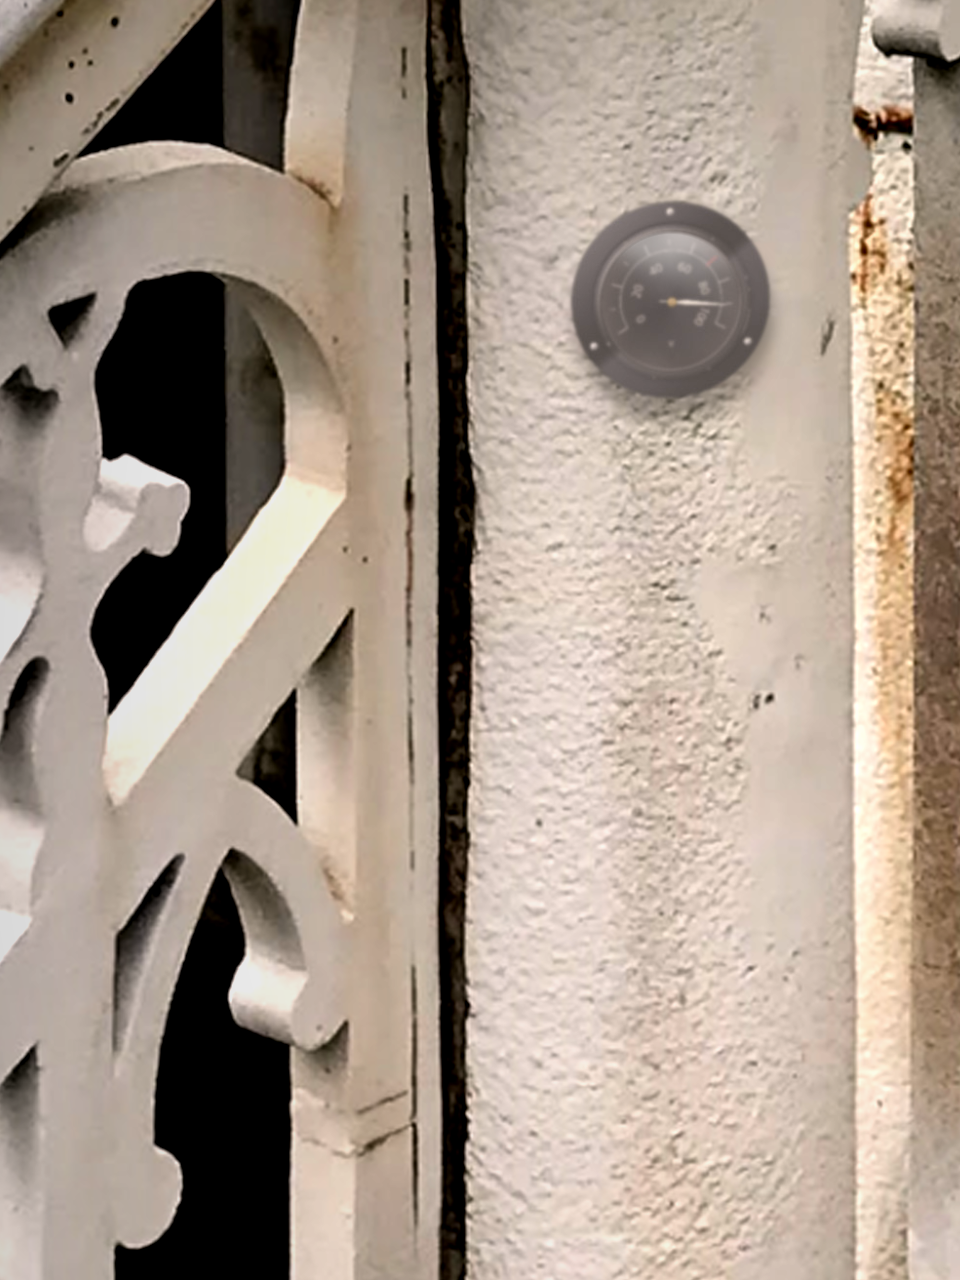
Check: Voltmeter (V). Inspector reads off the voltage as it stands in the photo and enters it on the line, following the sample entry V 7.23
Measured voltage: V 90
